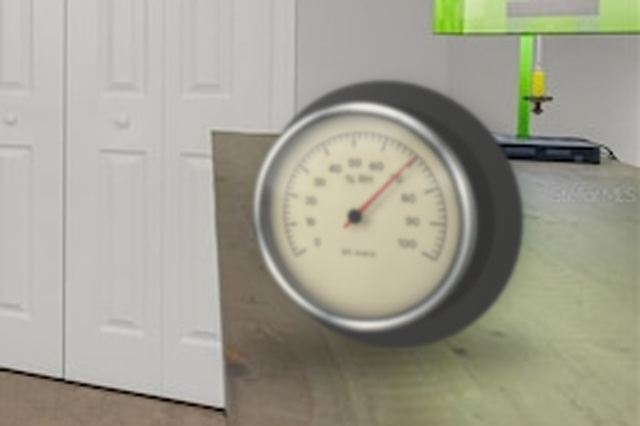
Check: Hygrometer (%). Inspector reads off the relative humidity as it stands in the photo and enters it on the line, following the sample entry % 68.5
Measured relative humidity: % 70
